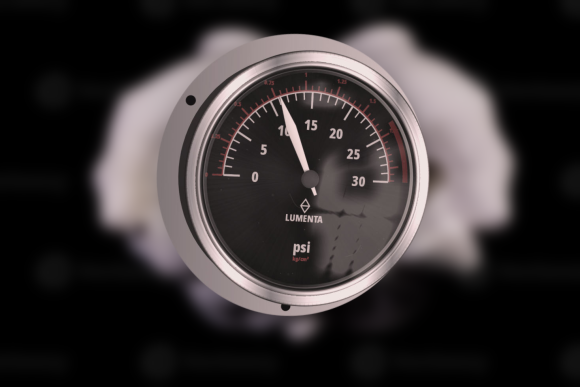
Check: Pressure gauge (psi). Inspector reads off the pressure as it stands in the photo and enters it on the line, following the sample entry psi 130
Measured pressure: psi 11
